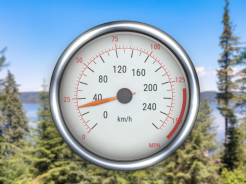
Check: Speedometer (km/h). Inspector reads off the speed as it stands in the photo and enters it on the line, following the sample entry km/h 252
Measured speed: km/h 30
